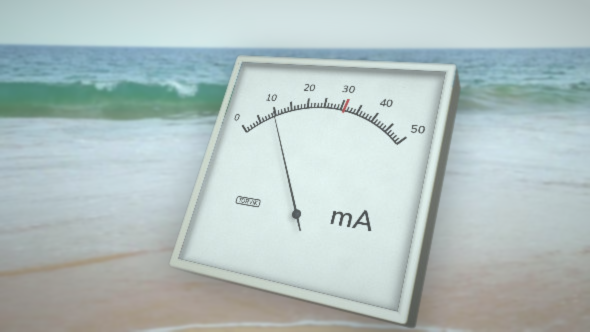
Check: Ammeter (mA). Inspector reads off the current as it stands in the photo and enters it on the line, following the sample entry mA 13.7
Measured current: mA 10
